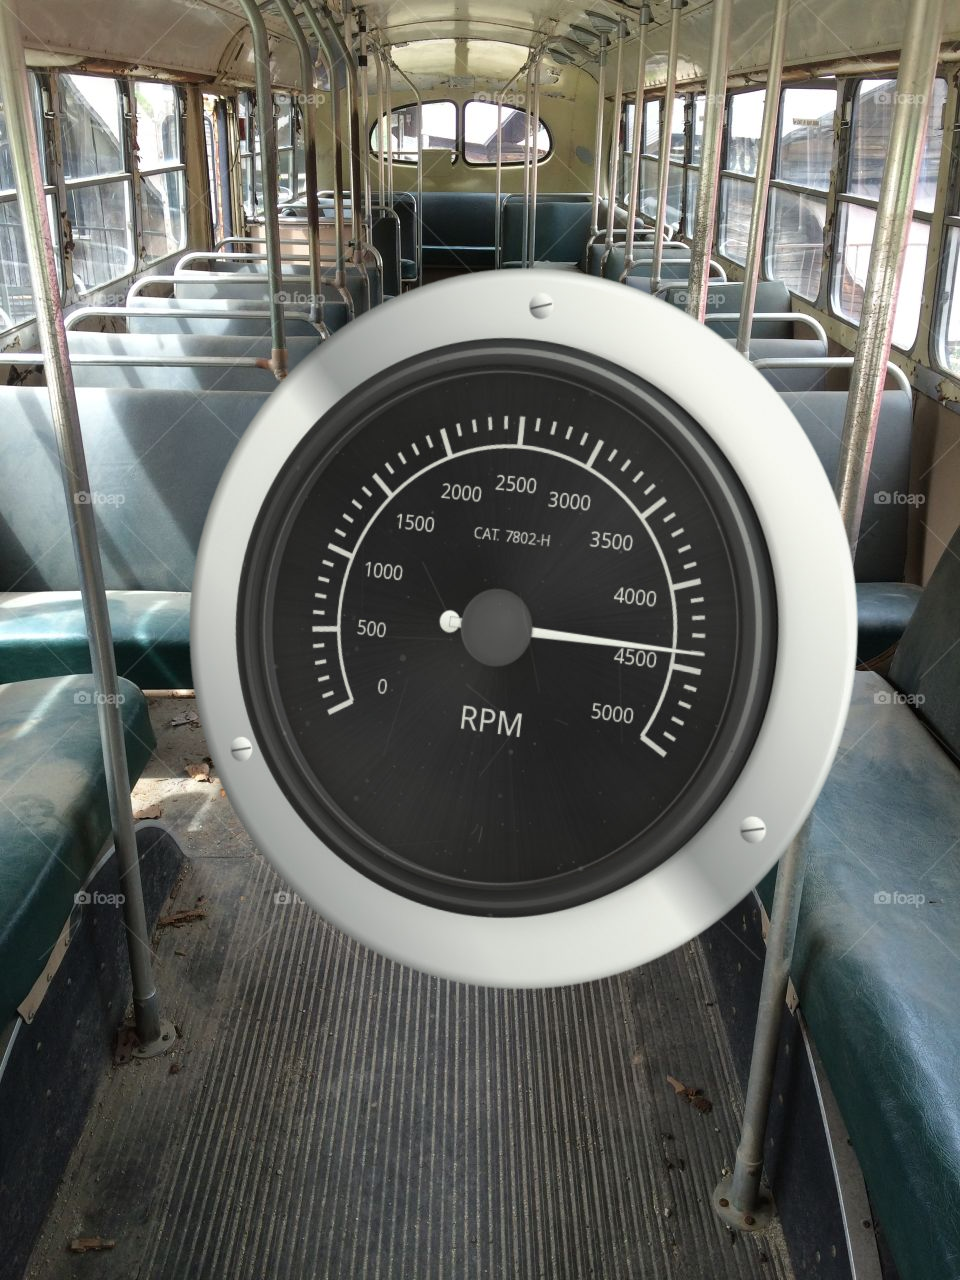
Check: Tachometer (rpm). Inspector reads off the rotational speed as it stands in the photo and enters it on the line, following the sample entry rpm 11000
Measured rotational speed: rpm 4400
